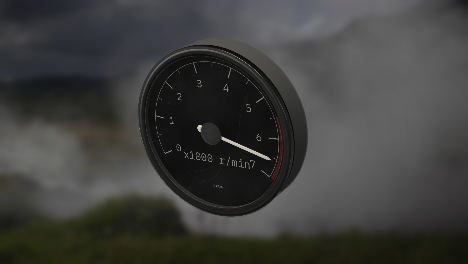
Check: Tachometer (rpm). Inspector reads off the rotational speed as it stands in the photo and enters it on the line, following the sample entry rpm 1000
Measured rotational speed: rpm 6500
